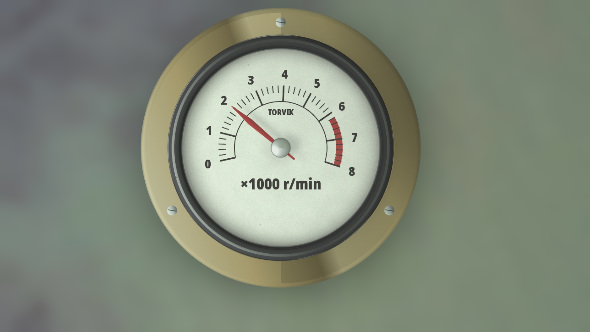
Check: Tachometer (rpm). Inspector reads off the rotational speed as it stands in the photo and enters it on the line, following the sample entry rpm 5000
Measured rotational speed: rpm 2000
